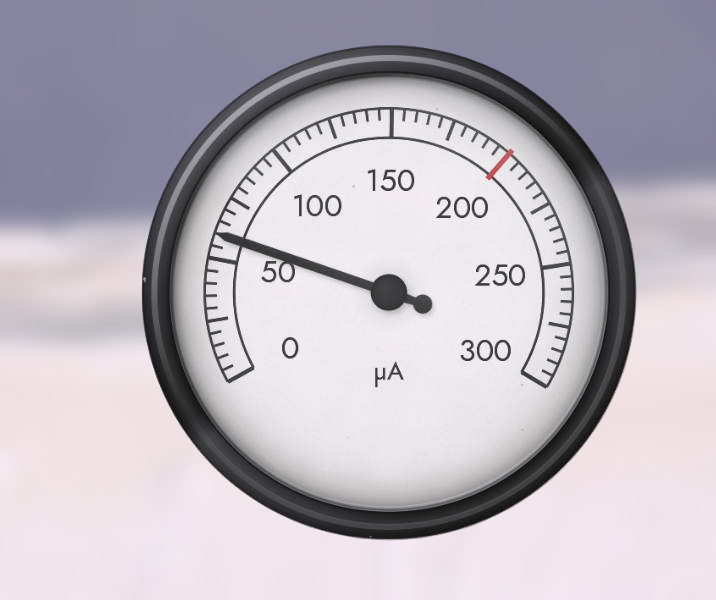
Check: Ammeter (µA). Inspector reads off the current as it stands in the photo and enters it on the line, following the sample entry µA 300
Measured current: µA 60
